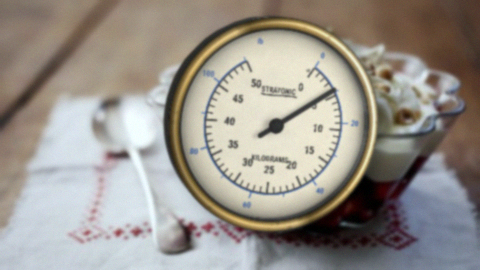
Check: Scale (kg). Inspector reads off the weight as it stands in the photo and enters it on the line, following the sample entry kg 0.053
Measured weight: kg 4
